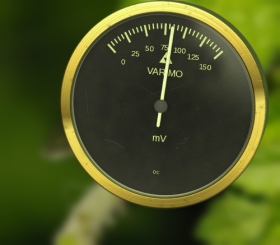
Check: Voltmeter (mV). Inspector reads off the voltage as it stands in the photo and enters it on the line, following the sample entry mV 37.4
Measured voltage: mV 85
